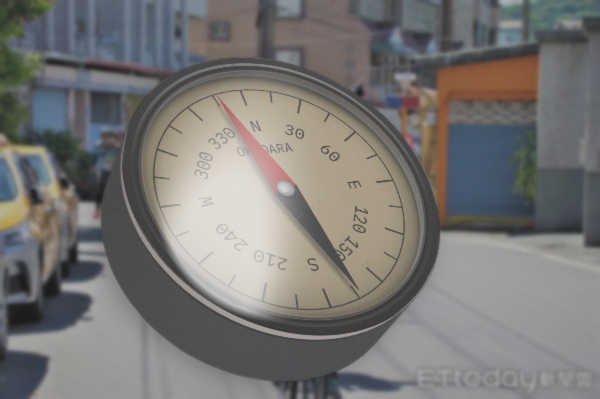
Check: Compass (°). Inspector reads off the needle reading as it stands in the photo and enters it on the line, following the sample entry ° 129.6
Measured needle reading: ° 345
